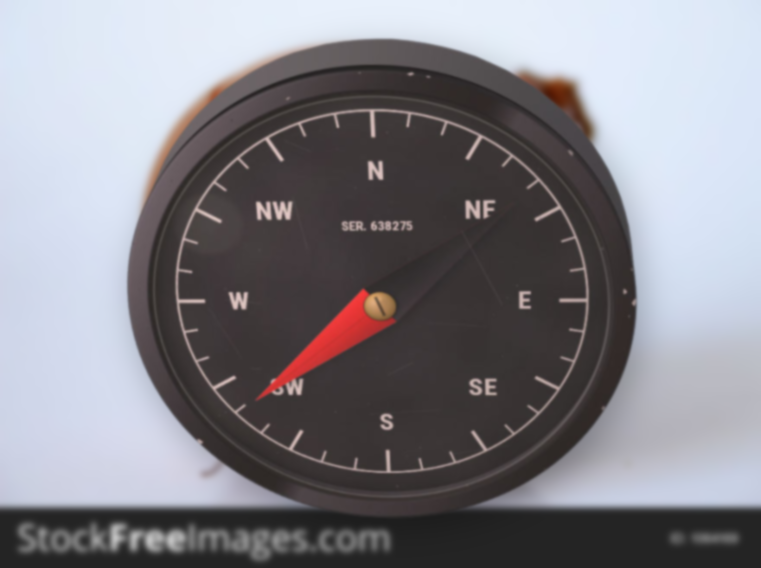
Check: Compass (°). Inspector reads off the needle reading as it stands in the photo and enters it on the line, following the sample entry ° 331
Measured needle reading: ° 230
